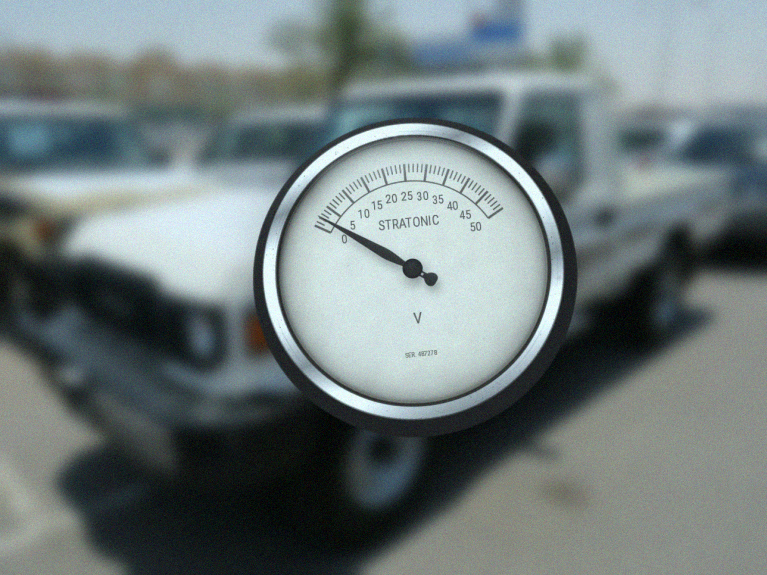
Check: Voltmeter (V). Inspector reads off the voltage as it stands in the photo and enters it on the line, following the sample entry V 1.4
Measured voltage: V 2
